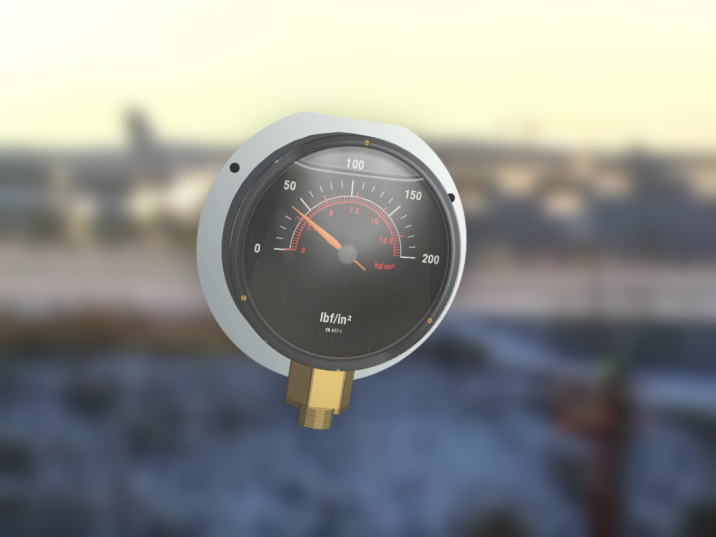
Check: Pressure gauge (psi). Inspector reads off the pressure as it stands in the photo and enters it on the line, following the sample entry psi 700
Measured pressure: psi 40
